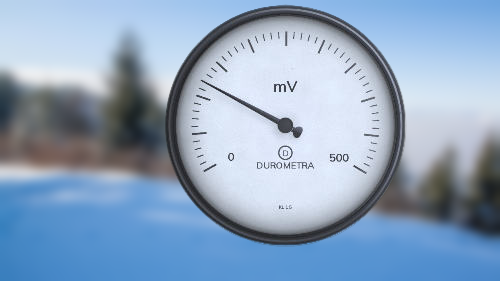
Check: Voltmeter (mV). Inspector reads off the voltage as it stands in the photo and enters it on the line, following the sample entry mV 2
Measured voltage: mV 120
